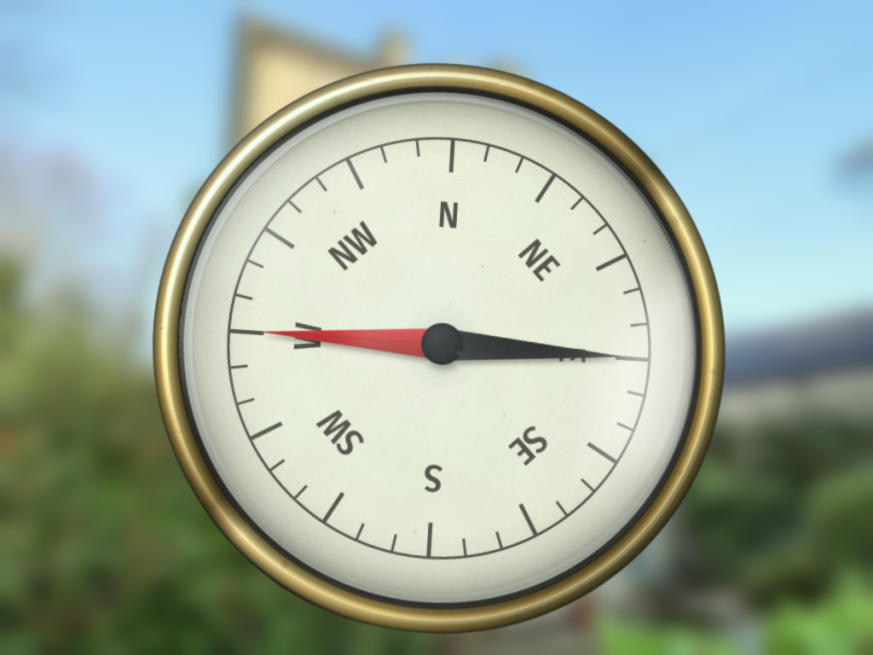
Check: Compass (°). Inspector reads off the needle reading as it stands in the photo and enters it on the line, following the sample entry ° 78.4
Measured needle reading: ° 270
